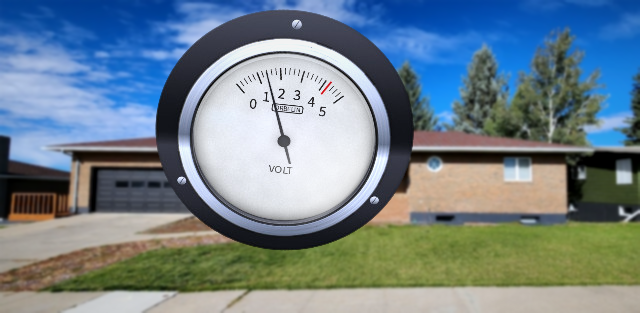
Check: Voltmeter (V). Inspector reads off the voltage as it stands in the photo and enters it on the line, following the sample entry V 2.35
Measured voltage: V 1.4
